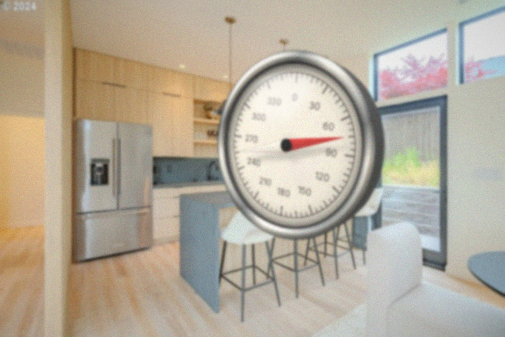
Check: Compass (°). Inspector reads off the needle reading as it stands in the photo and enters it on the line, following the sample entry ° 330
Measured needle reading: ° 75
